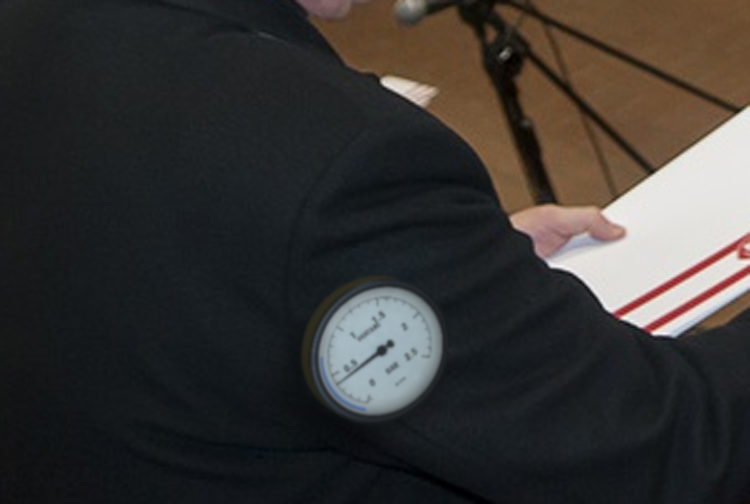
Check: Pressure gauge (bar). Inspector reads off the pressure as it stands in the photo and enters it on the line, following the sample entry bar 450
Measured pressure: bar 0.4
